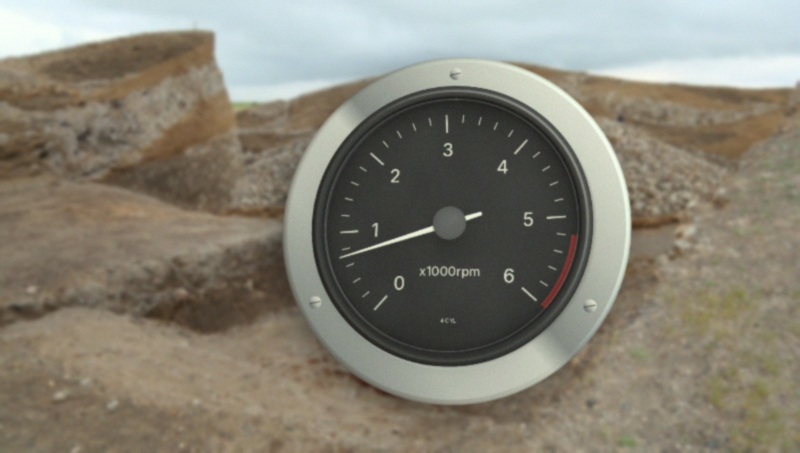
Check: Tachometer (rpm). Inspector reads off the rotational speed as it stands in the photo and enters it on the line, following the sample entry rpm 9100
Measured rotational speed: rpm 700
